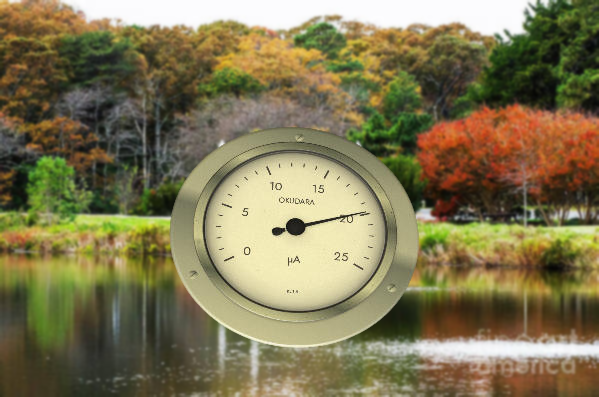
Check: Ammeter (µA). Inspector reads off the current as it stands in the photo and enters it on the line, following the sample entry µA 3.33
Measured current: µA 20
